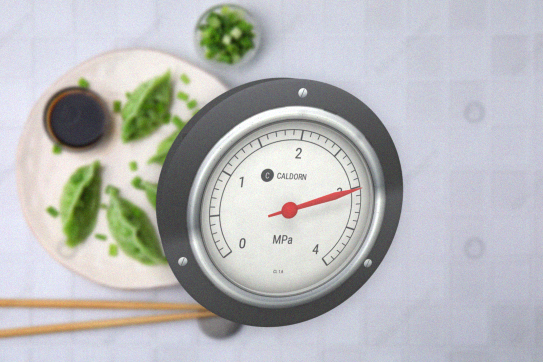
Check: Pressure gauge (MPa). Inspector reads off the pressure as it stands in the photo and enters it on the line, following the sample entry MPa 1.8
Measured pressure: MPa 3
